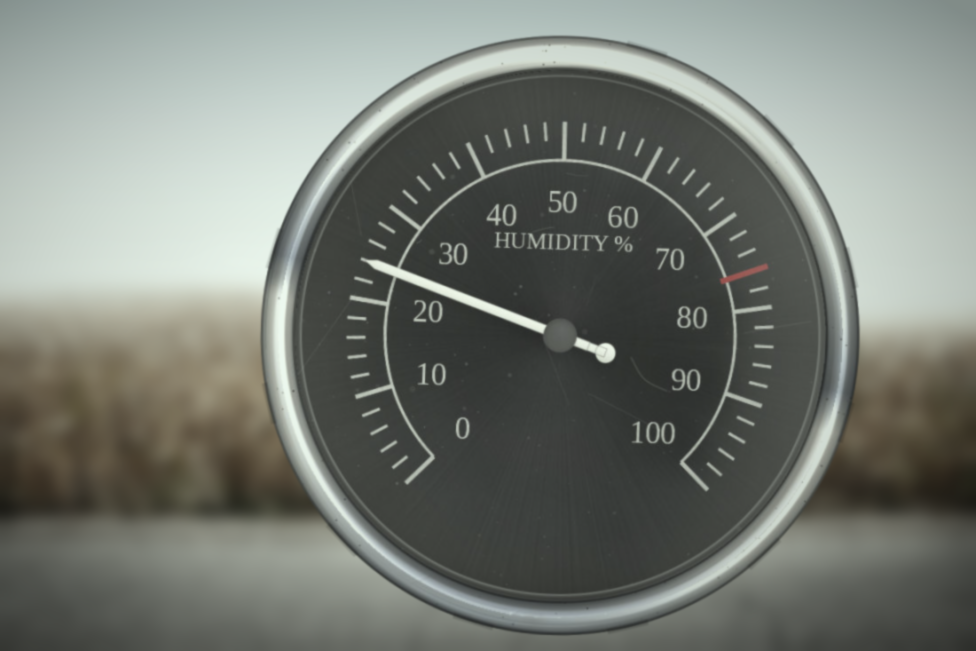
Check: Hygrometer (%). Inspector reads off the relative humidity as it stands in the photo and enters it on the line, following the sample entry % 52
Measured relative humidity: % 24
